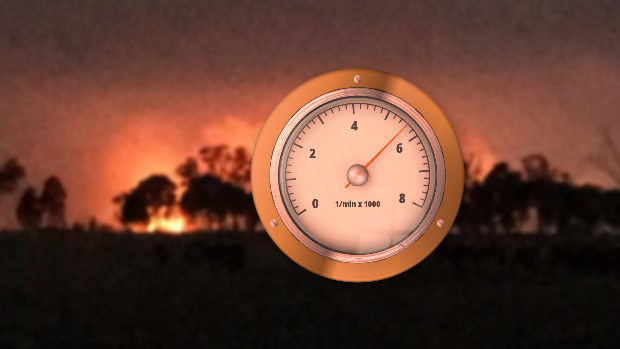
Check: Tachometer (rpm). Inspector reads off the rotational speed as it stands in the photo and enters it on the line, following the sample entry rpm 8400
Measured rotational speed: rpm 5600
